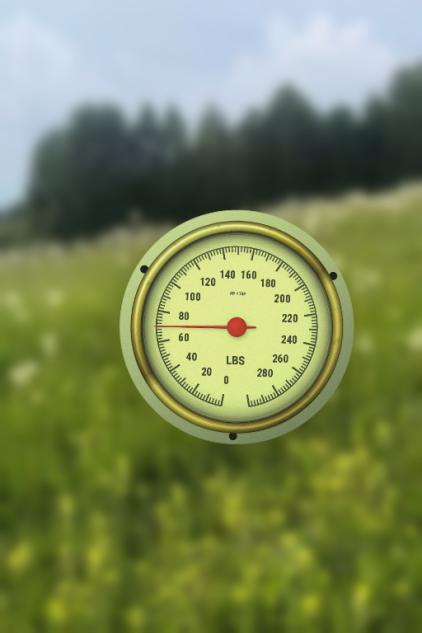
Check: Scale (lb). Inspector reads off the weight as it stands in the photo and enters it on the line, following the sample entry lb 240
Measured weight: lb 70
